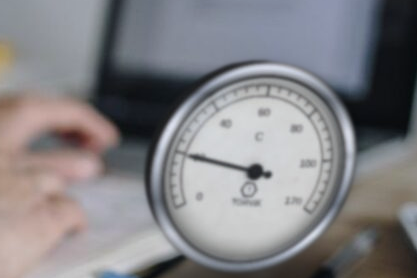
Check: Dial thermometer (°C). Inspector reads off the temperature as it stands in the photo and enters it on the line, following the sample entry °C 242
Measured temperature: °C 20
